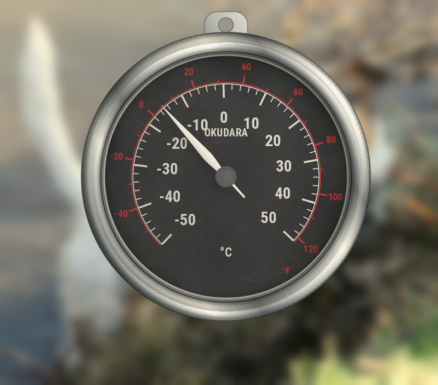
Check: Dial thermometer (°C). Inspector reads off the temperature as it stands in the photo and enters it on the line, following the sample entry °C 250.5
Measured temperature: °C -15
